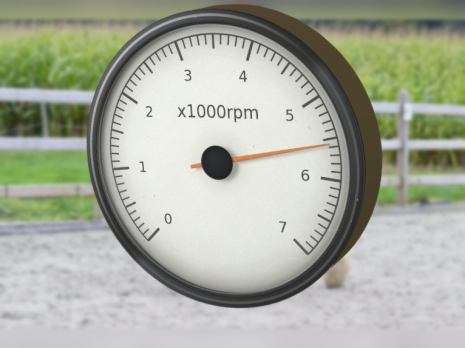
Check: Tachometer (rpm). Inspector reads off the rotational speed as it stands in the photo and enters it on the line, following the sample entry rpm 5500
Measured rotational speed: rpm 5550
